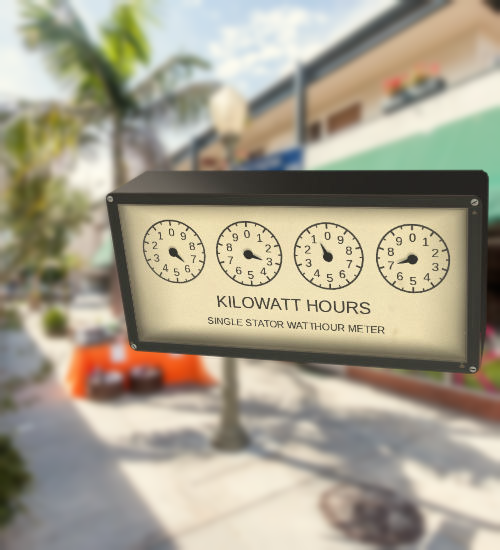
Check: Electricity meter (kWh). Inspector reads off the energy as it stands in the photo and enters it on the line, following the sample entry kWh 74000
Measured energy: kWh 6307
